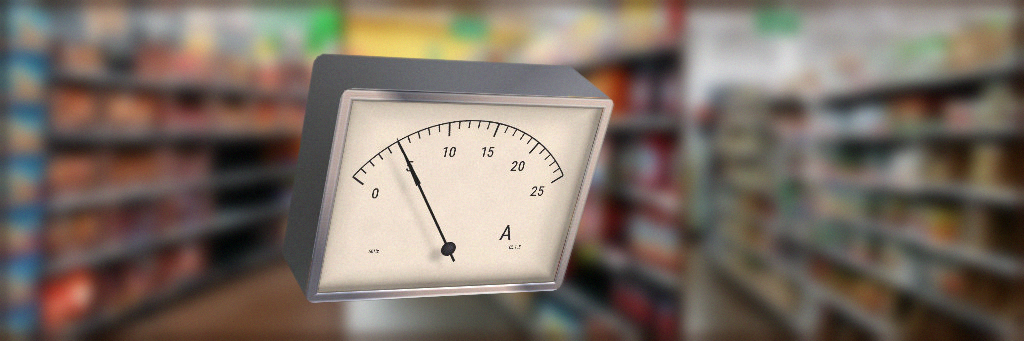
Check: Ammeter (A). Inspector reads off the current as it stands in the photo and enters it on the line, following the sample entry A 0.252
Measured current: A 5
